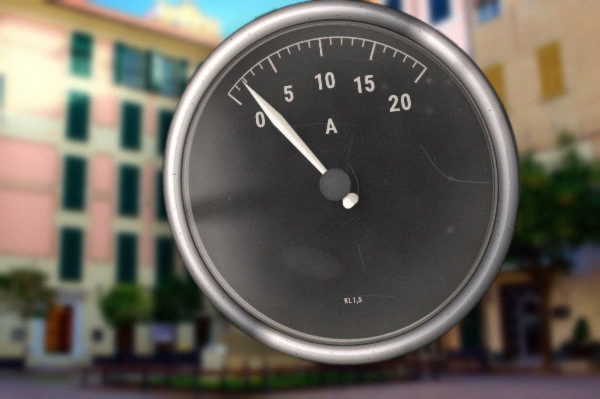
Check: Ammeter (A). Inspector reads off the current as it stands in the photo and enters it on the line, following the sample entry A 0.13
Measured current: A 2
